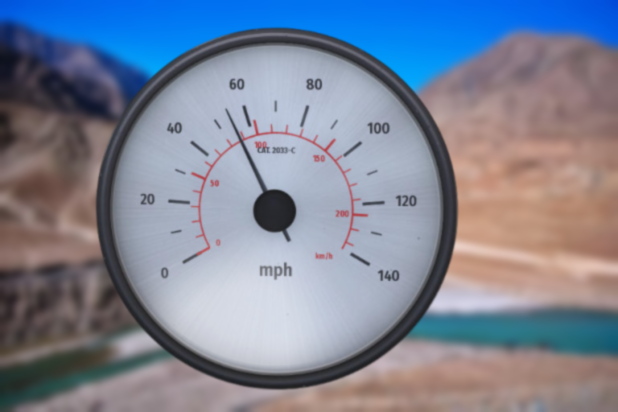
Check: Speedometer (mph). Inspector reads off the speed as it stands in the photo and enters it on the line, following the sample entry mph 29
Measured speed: mph 55
